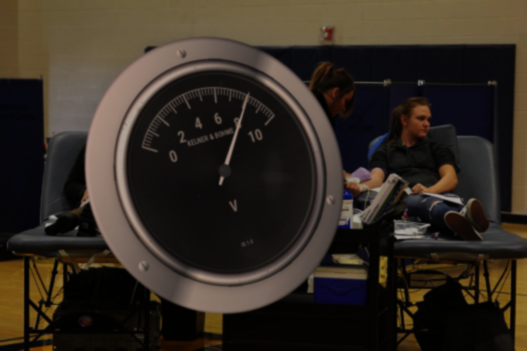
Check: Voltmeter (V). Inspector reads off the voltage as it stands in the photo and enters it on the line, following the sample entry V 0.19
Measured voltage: V 8
